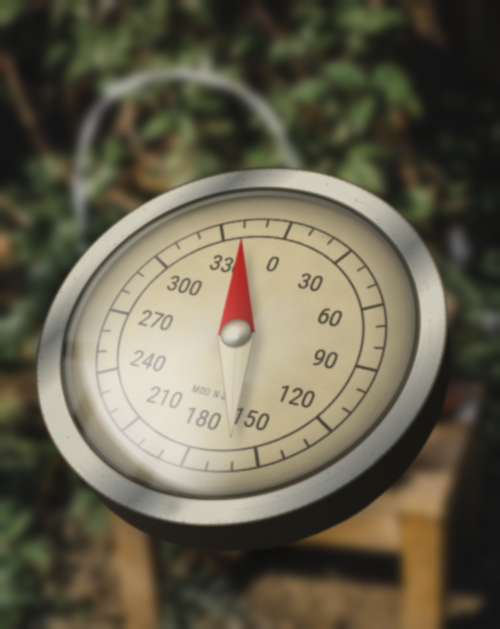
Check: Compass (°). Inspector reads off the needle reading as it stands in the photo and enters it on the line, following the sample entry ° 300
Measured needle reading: ° 340
